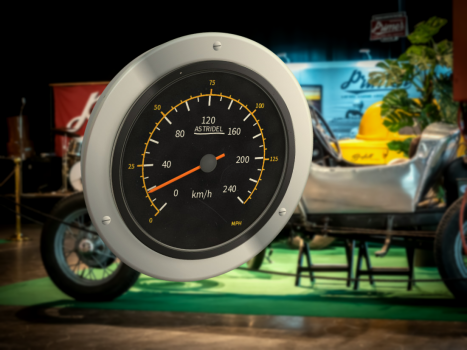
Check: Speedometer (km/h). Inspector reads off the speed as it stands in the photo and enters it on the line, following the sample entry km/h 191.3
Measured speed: km/h 20
